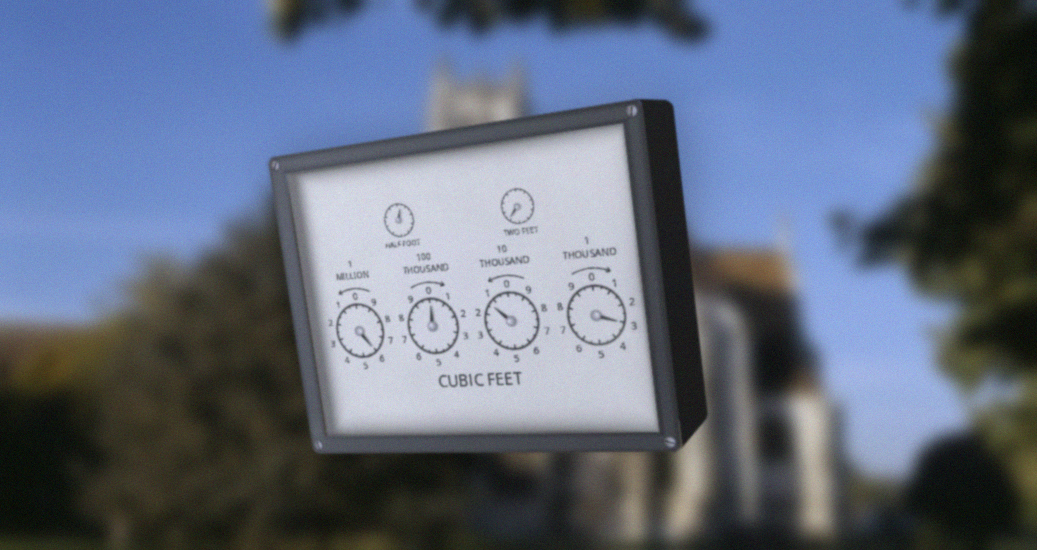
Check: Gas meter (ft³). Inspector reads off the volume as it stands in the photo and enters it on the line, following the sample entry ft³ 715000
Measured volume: ft³ 601300
